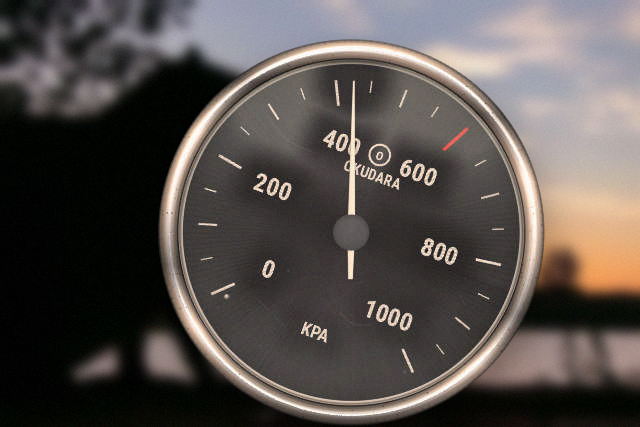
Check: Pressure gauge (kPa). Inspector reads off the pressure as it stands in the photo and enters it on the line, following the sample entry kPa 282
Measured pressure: kPa 425
